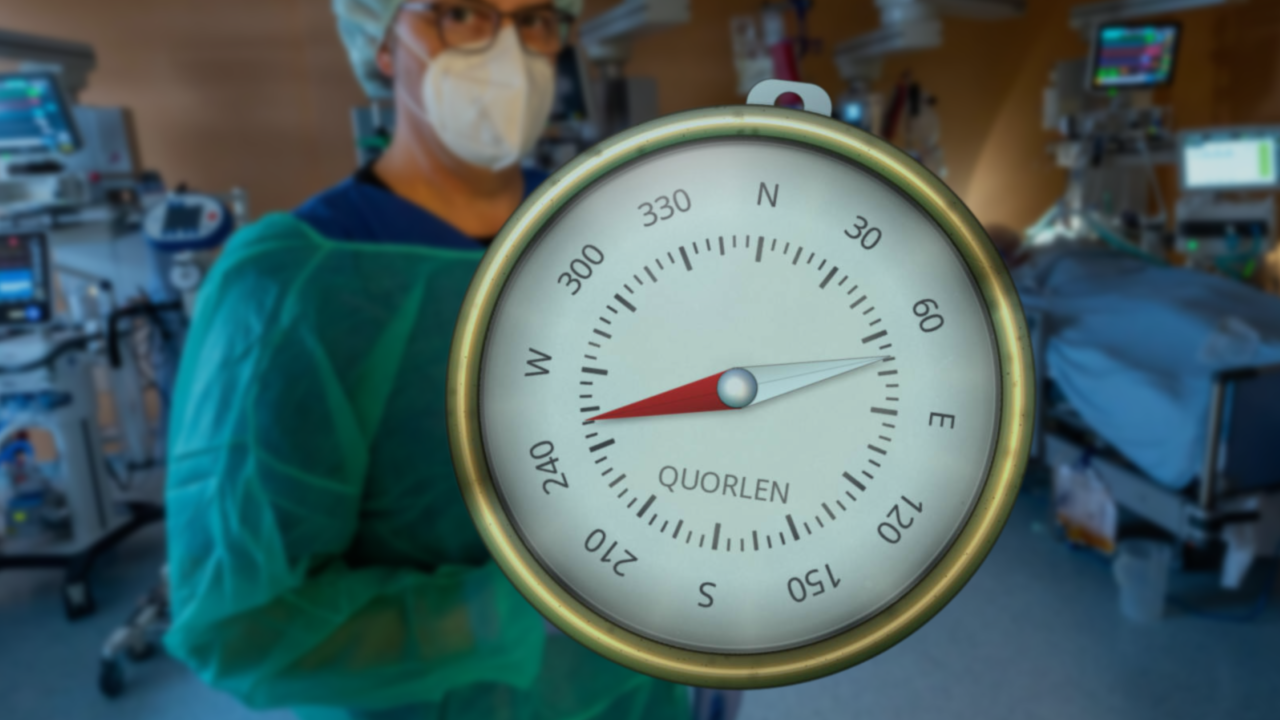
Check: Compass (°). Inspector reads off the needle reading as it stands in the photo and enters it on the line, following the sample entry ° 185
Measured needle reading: ° 250
